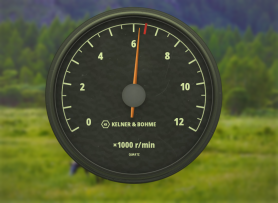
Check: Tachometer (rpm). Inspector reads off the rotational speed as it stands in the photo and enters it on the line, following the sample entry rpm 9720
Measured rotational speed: rpm 6250
